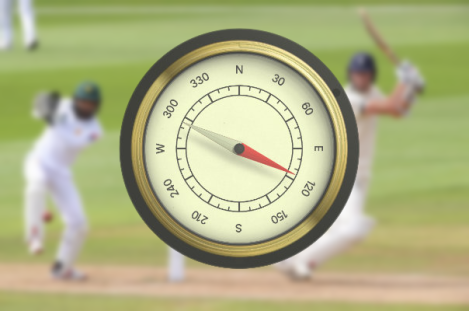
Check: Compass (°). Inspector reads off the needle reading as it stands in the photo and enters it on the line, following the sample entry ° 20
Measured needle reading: ° 115
